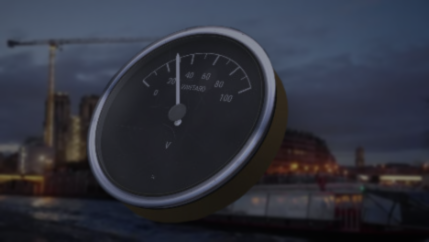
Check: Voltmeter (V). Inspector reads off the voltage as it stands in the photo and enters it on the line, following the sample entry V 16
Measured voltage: V 30
